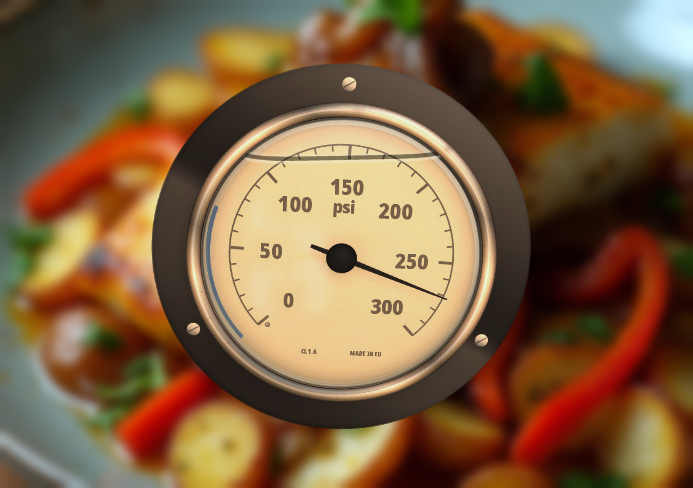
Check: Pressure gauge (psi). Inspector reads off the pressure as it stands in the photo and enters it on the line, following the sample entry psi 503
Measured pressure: psi 270
